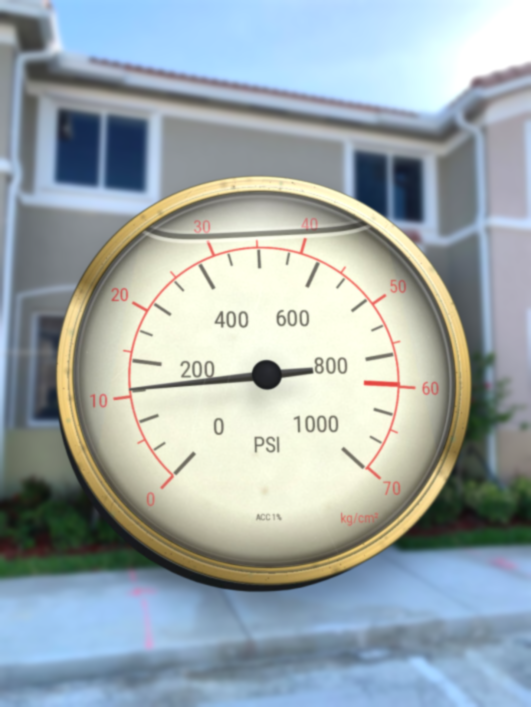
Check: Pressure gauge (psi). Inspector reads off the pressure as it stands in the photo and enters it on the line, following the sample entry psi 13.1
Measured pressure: psi 150
